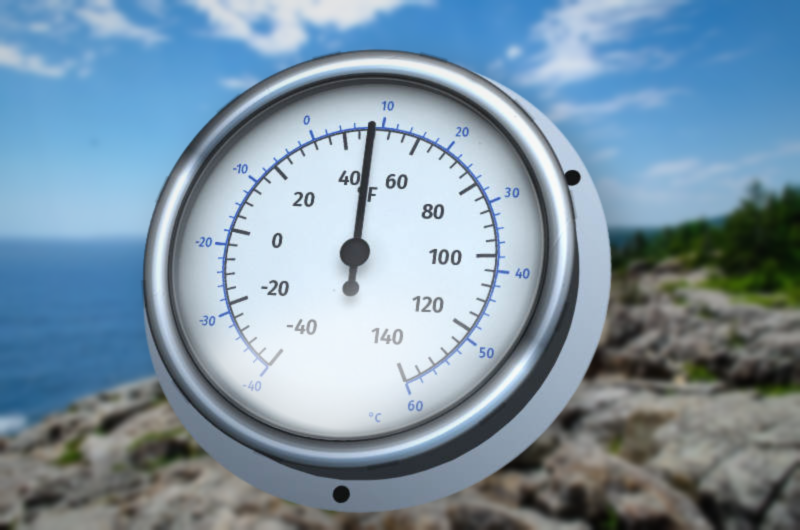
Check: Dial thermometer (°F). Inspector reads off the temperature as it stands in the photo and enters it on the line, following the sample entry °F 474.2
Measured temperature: °F 48
